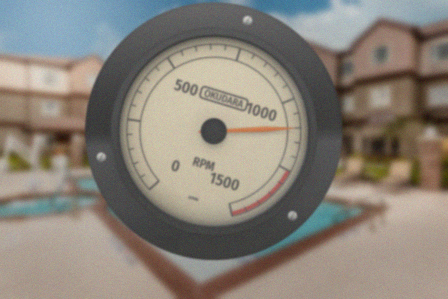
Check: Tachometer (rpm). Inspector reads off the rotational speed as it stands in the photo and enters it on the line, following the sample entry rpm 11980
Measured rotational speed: rpm 1100
